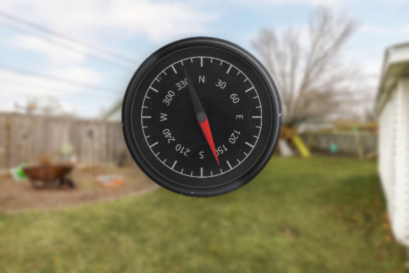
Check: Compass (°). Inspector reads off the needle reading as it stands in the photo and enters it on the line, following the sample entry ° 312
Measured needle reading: ° 160
